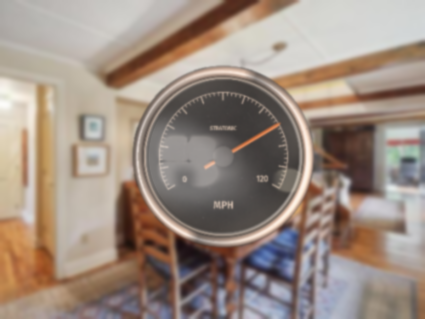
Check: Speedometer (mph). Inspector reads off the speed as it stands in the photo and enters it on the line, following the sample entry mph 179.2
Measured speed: mph 90
